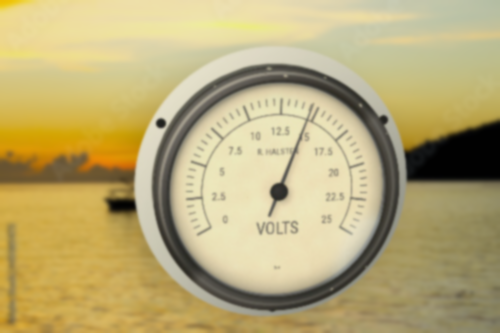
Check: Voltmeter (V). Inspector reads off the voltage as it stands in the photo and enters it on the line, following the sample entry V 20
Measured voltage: V 14.5
